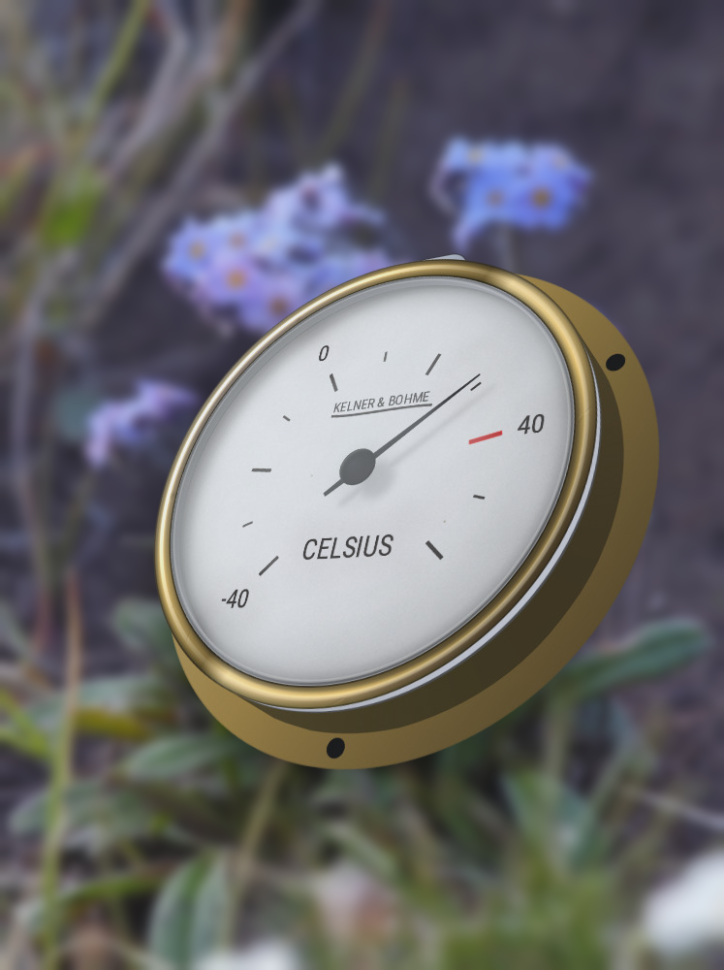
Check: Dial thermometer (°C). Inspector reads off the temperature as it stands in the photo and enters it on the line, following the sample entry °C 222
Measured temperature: °C 30
